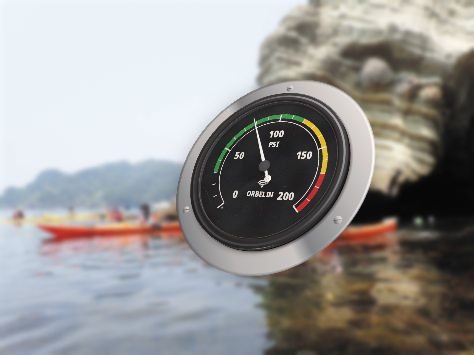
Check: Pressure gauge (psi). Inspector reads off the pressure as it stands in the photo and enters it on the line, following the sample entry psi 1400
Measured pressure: psi 80
